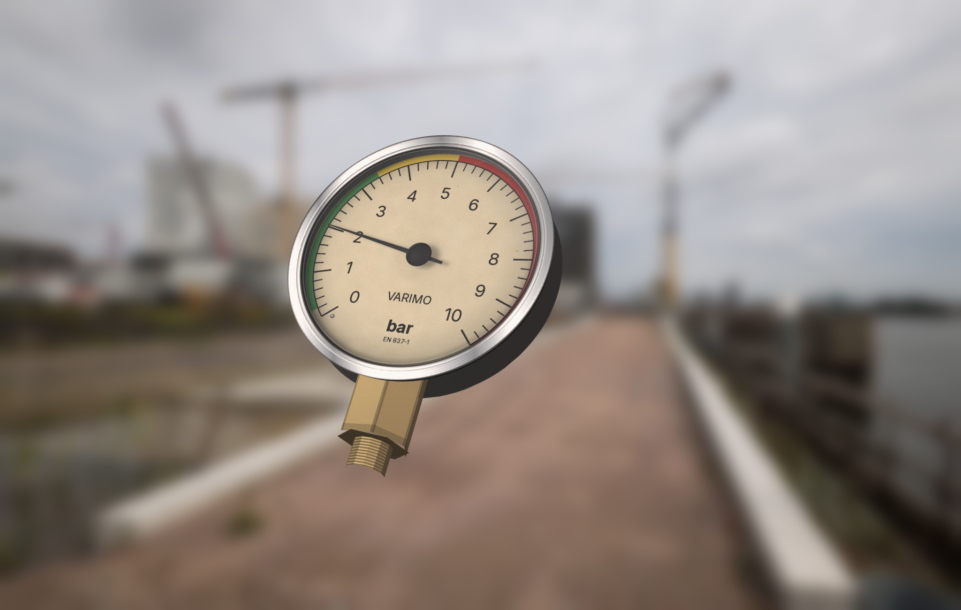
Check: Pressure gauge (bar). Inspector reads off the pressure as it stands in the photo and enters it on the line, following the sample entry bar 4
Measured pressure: bar 2
